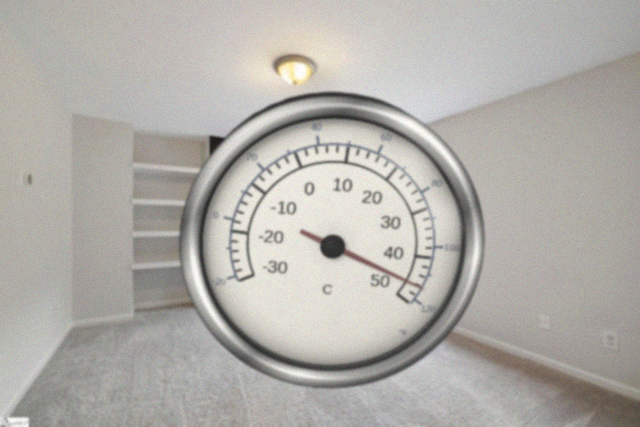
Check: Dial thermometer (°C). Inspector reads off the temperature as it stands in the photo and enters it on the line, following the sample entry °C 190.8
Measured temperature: °C 46
